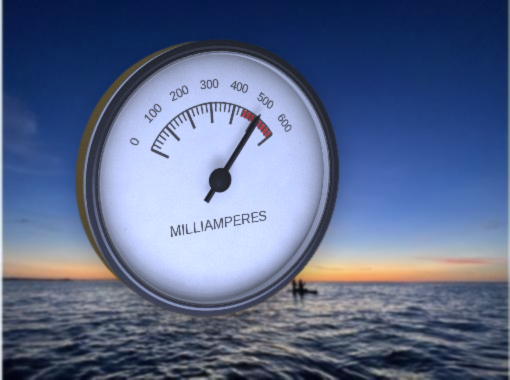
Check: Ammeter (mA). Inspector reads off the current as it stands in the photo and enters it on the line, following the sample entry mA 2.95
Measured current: mA 500
